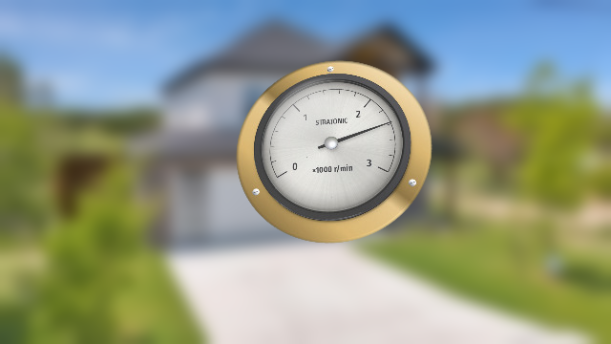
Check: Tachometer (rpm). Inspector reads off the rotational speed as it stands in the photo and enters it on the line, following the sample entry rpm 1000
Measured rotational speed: rpm 2400
